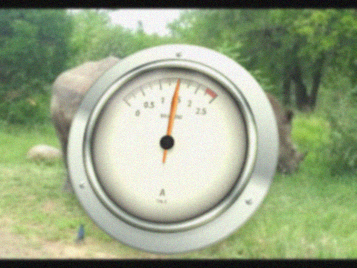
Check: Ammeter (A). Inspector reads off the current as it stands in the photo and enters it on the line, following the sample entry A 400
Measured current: A 1.5
